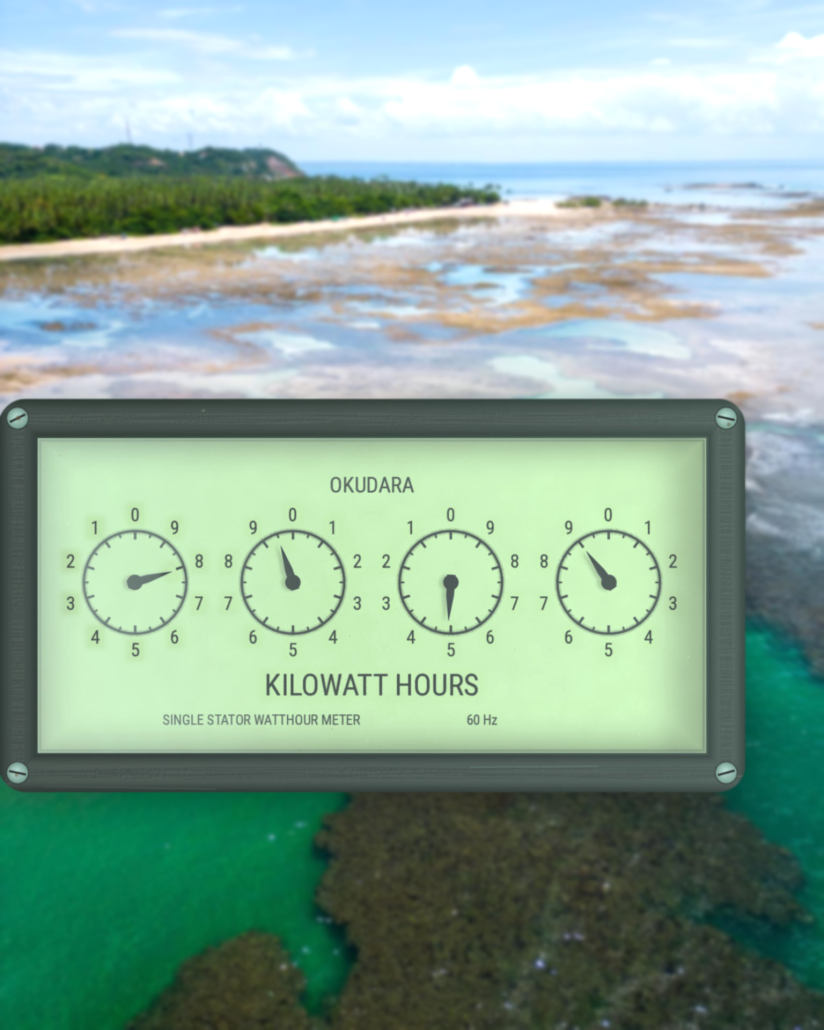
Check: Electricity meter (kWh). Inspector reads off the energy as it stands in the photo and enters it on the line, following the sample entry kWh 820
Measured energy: kWh 7949
